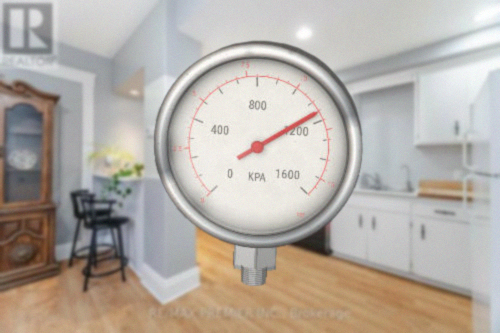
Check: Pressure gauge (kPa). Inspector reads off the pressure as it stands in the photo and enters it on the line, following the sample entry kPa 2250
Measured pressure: kPa 1150
